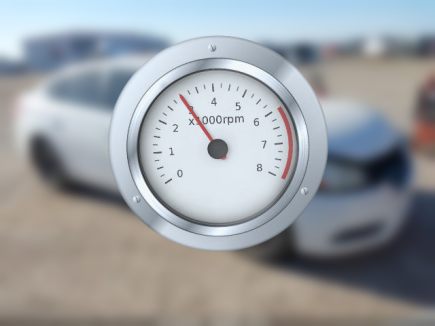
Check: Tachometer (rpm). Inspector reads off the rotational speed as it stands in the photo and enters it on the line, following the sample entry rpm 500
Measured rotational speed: rpm 3000
